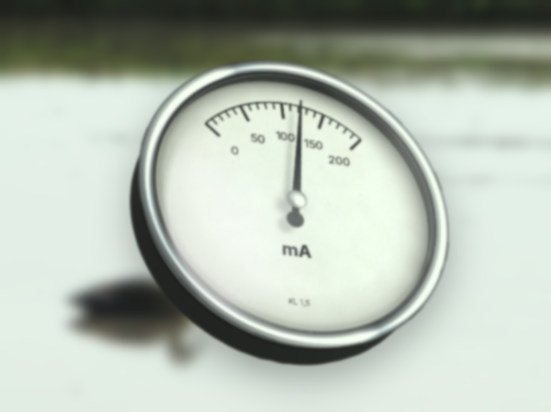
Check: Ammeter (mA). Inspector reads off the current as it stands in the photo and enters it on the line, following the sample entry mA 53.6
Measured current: mA 120
